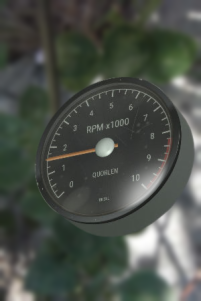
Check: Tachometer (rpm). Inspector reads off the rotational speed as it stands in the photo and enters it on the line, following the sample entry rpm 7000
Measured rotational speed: rpm 1500
